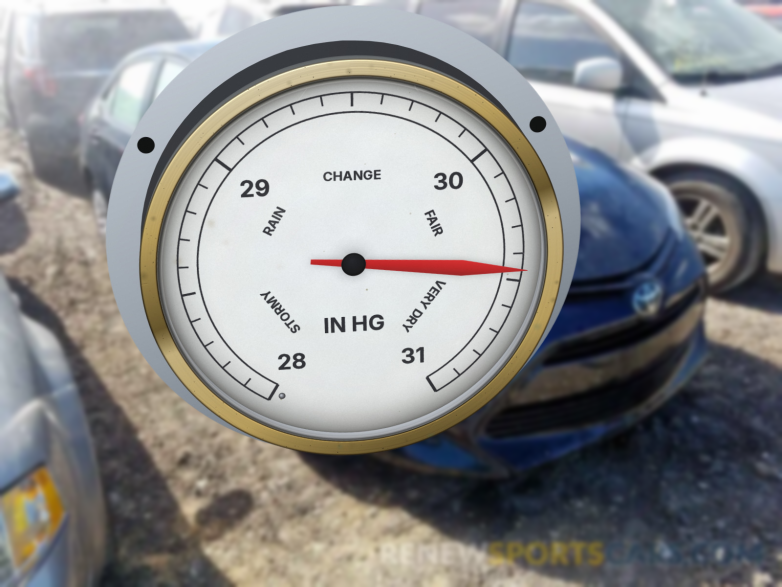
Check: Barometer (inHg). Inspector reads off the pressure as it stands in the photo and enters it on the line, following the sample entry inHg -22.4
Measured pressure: inHg 30.45
